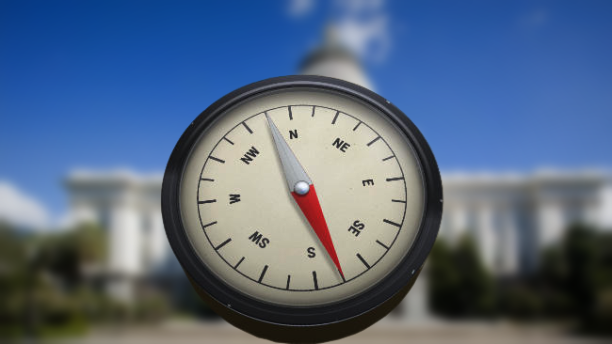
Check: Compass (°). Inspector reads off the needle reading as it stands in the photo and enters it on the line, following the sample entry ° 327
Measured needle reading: ° 165
